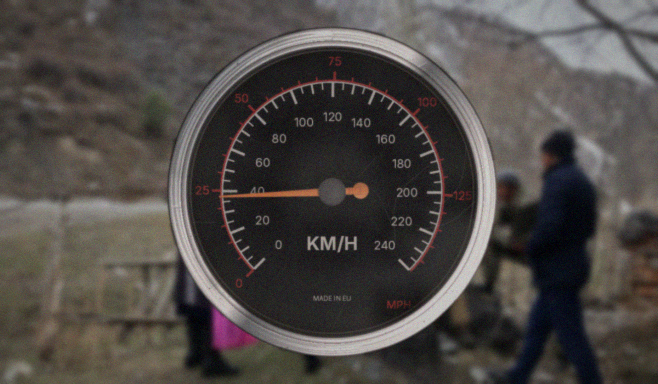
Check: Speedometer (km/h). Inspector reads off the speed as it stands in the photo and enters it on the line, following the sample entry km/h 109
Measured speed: km/h 37.5
